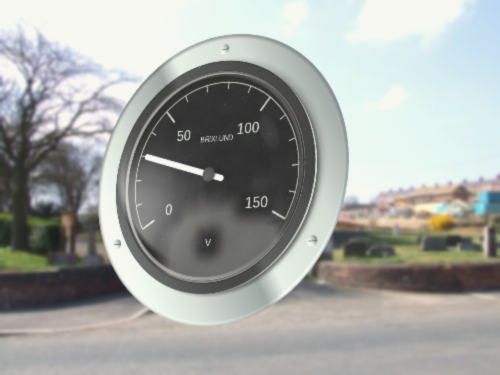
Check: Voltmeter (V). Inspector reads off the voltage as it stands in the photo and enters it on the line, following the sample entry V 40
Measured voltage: V 30
